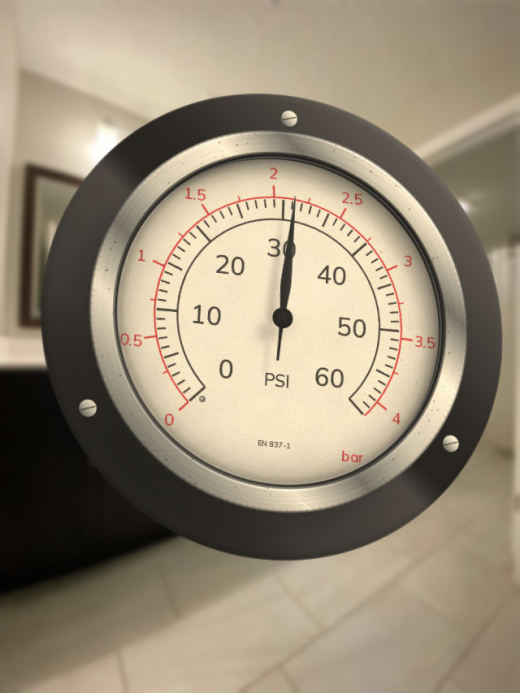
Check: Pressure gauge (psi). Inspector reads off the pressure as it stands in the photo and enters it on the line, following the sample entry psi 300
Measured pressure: psi 31
